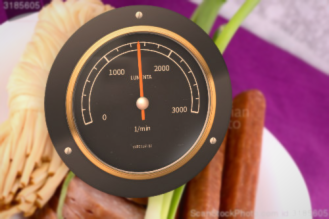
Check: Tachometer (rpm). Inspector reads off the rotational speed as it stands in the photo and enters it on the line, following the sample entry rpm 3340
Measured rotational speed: rpm 1500
